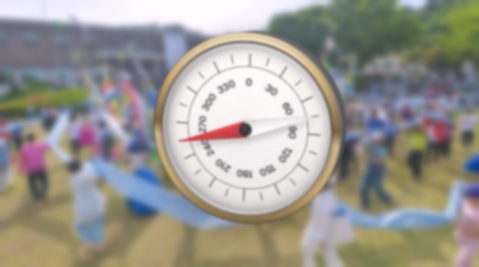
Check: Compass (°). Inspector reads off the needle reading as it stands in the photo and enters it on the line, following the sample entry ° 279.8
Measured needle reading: ° 255
